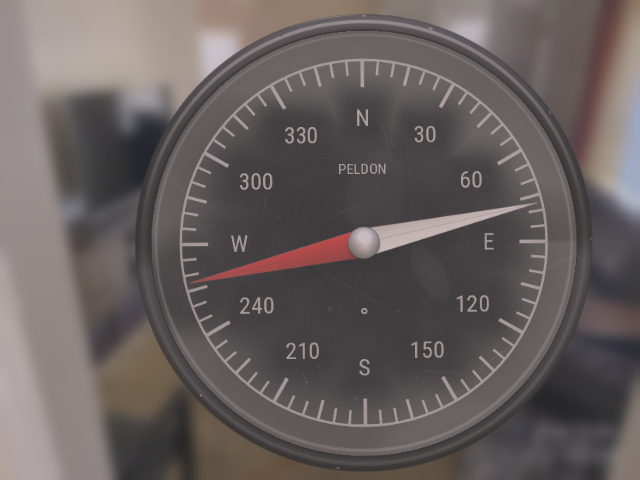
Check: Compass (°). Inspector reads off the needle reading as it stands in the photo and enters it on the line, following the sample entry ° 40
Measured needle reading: ° 257.5
